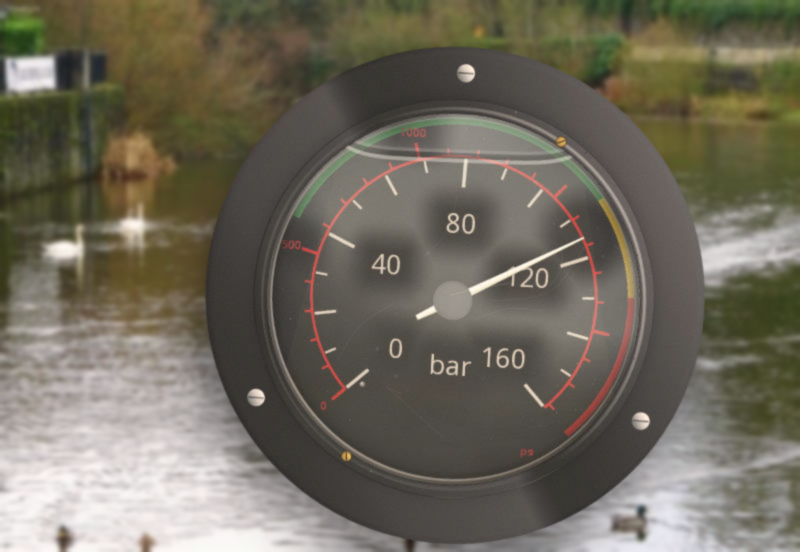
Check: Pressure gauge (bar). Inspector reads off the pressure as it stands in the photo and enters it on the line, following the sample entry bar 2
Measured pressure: bar 115
